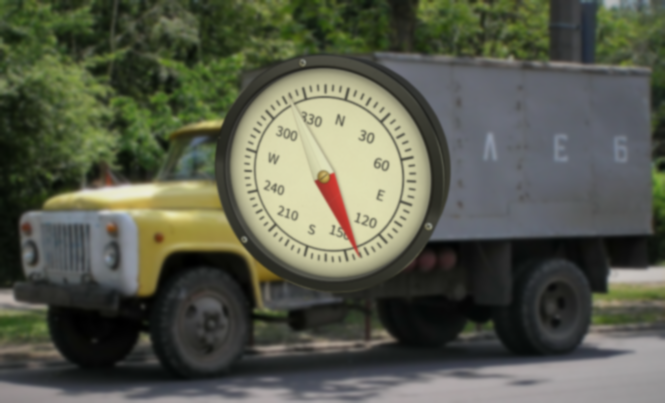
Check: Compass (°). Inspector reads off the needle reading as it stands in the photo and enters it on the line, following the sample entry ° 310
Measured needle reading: ° 140
